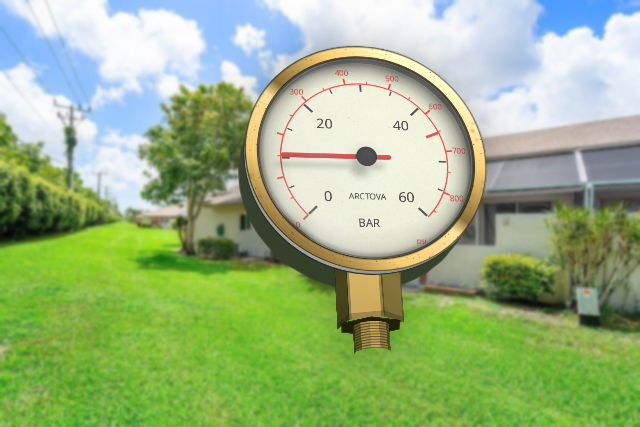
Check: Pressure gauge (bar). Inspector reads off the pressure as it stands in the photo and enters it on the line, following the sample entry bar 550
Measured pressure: bar 10
